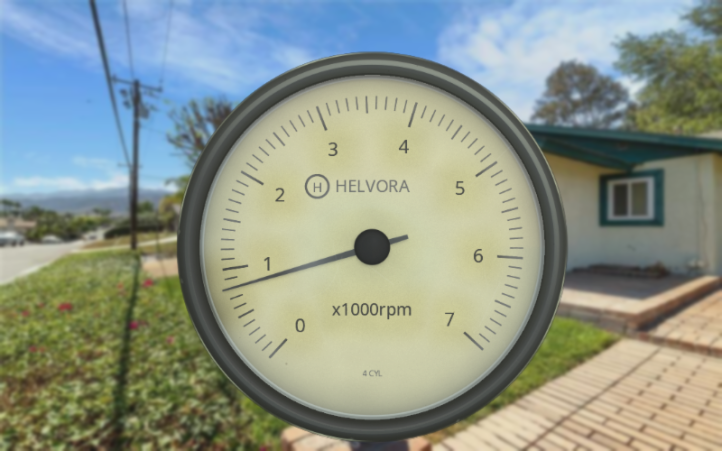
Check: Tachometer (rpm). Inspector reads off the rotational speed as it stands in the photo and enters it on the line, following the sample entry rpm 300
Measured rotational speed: rpm 800
